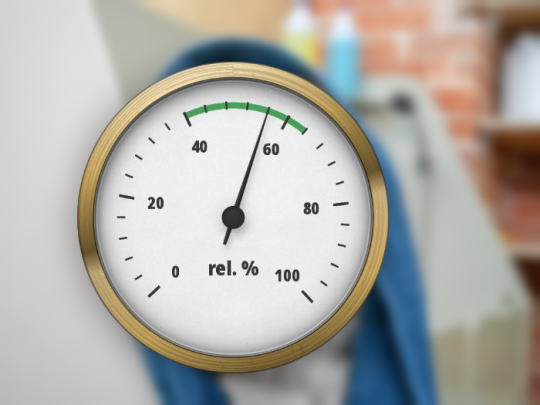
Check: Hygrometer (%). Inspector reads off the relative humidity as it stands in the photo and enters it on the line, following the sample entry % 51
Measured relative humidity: % 56
